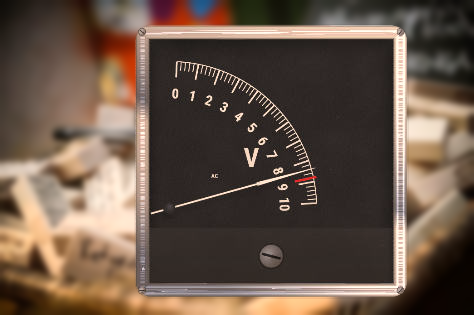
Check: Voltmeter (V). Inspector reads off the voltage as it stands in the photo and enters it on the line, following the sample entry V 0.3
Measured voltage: V 8.4
